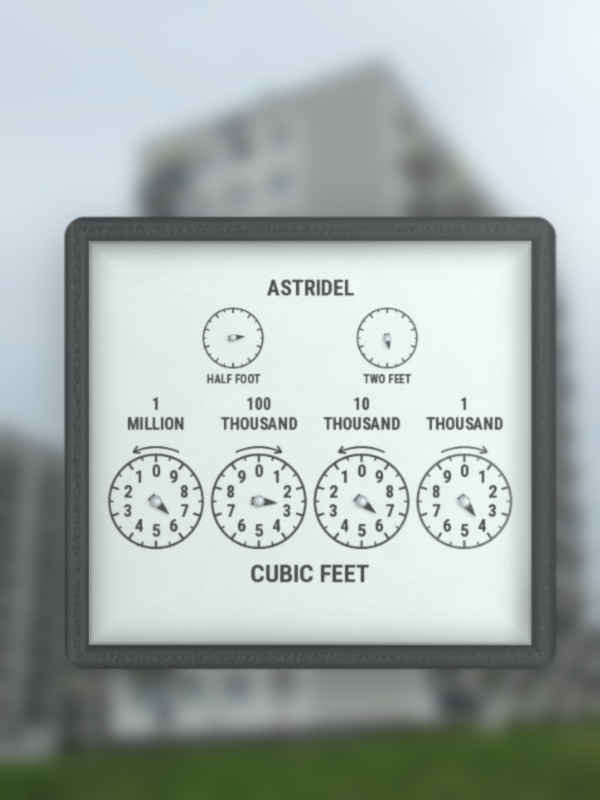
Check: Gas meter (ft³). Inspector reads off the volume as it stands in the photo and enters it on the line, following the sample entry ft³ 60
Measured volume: ft³ 626400
